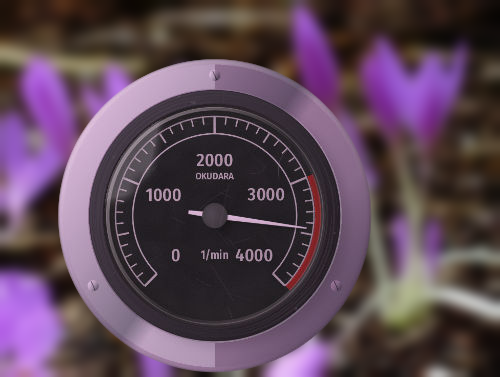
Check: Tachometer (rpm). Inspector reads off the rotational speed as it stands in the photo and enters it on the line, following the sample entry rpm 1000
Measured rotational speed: rpm 3450
